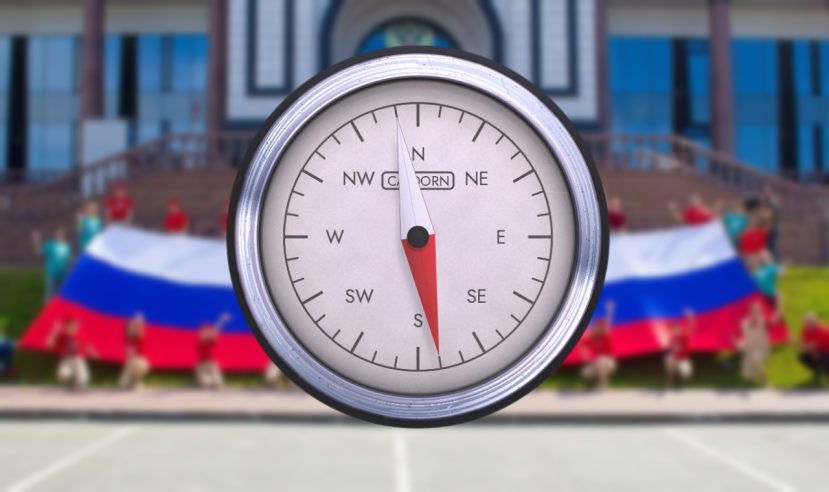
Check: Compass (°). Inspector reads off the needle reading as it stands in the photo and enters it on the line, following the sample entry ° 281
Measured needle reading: ° 170
